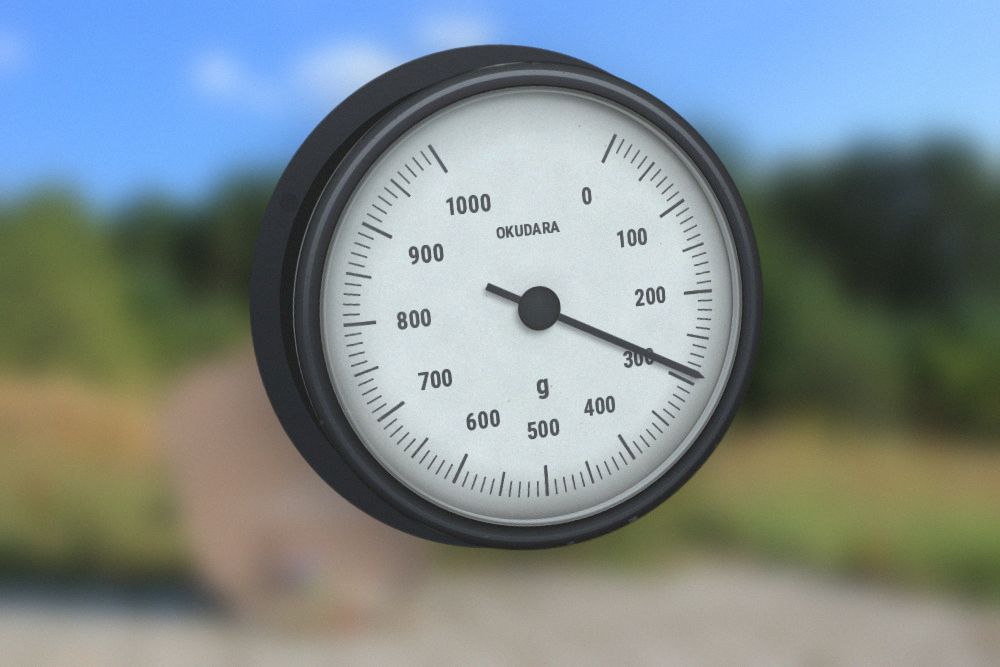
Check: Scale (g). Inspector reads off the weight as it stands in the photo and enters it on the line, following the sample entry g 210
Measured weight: g 290
